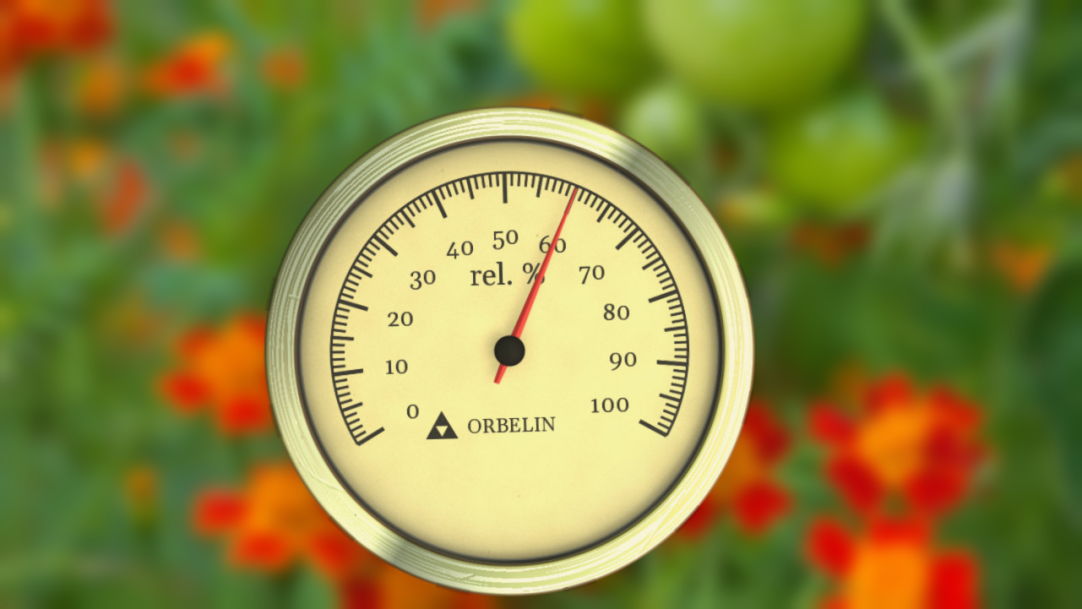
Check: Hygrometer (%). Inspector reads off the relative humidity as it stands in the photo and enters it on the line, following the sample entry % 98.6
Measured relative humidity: % 60
